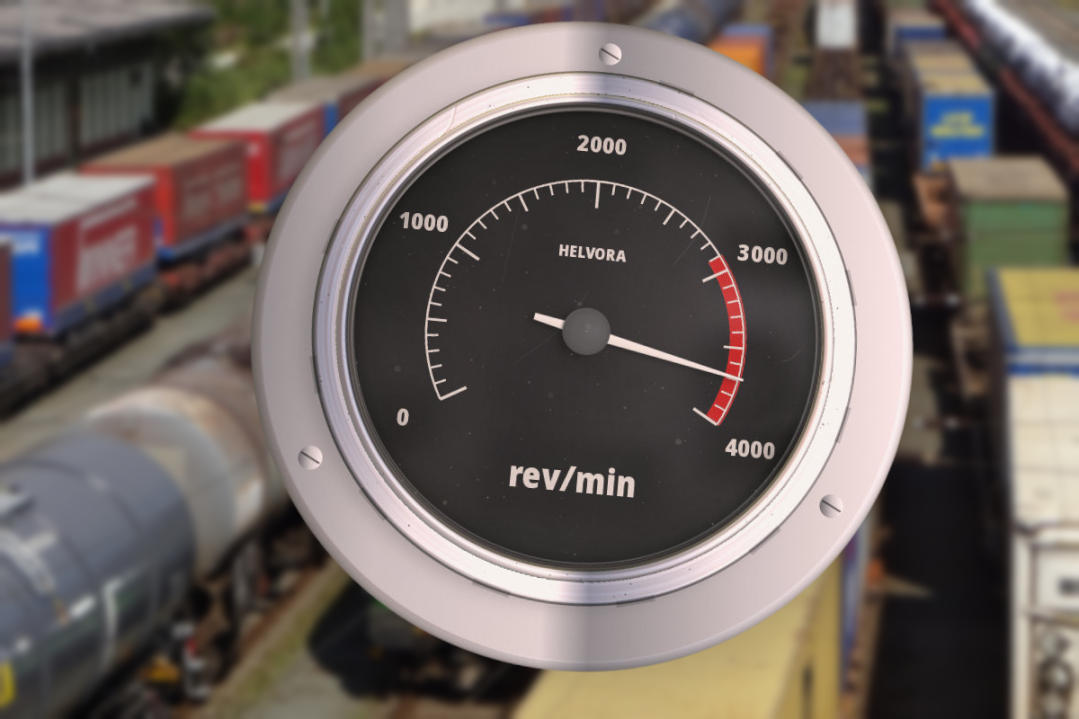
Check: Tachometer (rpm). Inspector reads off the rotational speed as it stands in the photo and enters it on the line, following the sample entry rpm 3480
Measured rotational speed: rpm 3700
